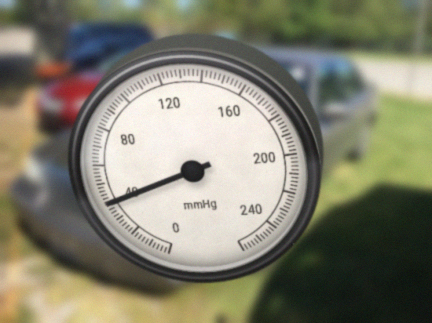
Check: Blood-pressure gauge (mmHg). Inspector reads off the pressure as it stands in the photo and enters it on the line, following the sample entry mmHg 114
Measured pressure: mmHg 40
